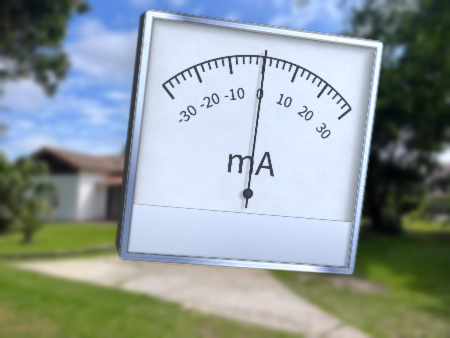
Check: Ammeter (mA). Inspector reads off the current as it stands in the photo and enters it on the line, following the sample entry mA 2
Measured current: mA 0
